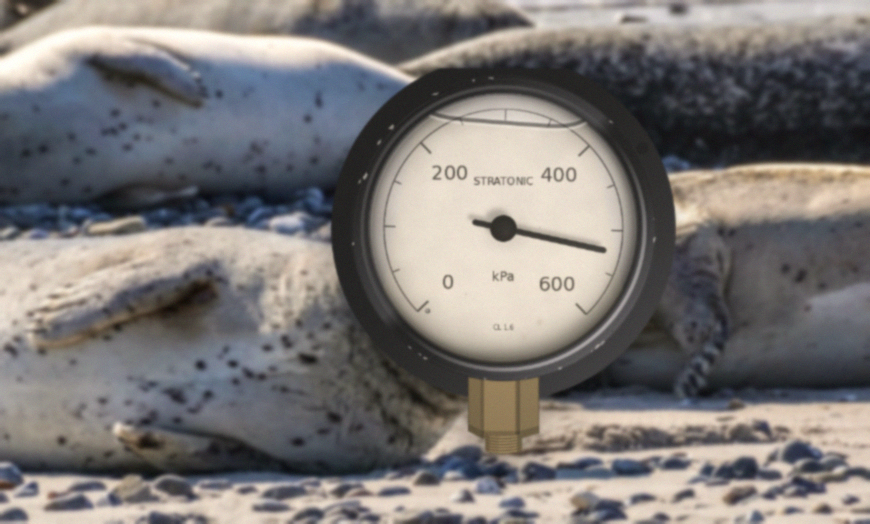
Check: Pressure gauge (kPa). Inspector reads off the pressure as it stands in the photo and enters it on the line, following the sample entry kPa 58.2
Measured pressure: kPa 525
